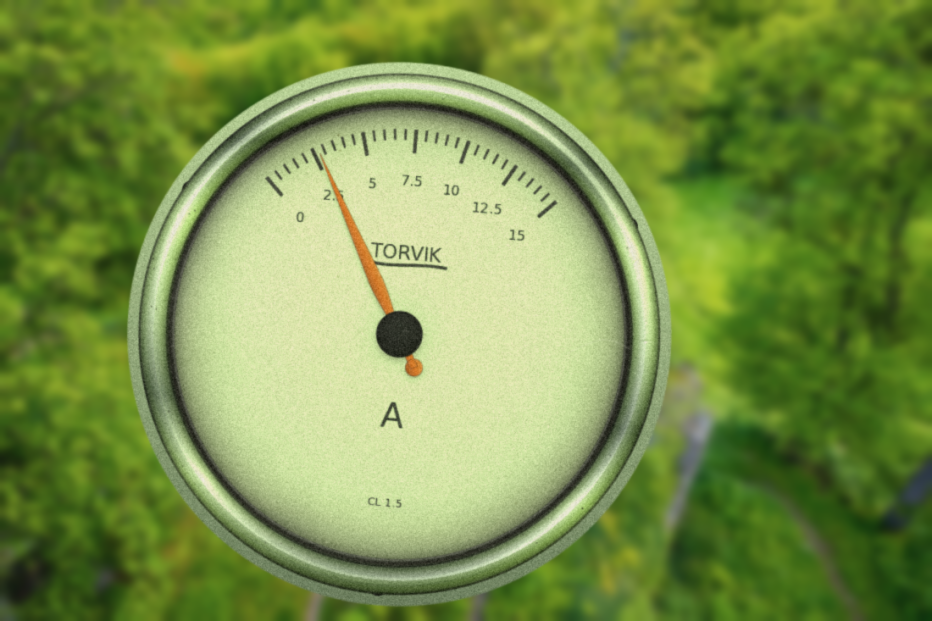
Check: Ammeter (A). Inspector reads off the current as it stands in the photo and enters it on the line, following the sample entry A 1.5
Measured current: A 2.75
